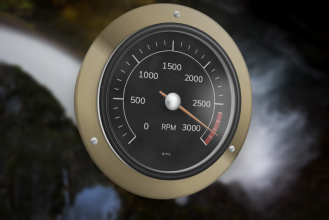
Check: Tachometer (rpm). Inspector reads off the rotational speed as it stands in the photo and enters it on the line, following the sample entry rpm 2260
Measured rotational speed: rpm 2850
